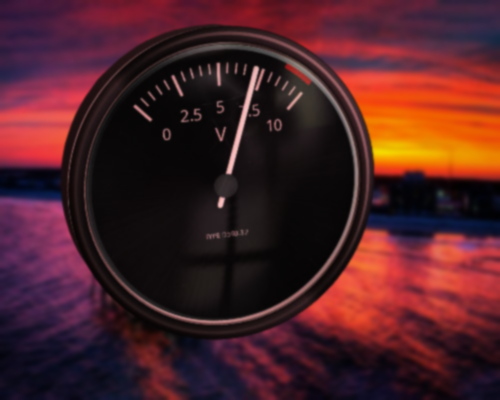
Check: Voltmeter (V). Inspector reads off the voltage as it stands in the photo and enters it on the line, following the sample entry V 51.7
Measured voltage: V 7
